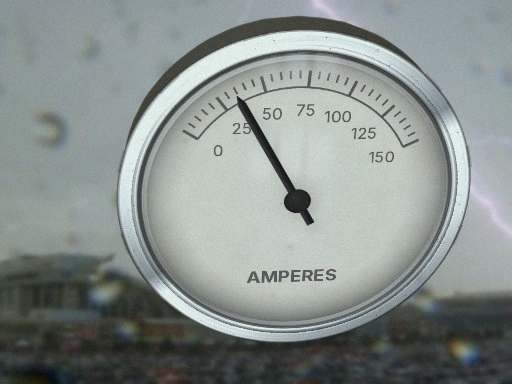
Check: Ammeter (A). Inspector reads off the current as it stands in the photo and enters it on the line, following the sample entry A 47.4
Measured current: A 35
